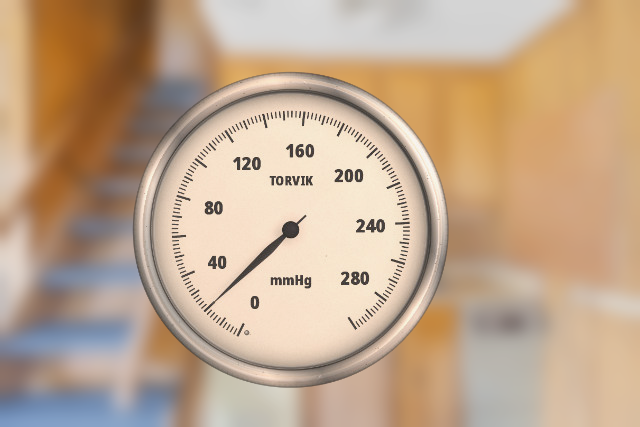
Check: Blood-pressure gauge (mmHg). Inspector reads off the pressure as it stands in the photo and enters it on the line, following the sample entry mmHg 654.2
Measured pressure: mmHg 20
